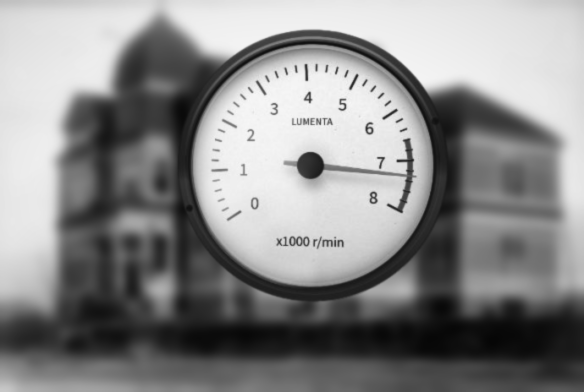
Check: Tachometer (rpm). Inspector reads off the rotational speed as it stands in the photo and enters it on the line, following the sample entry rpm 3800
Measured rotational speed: rpm 7300
